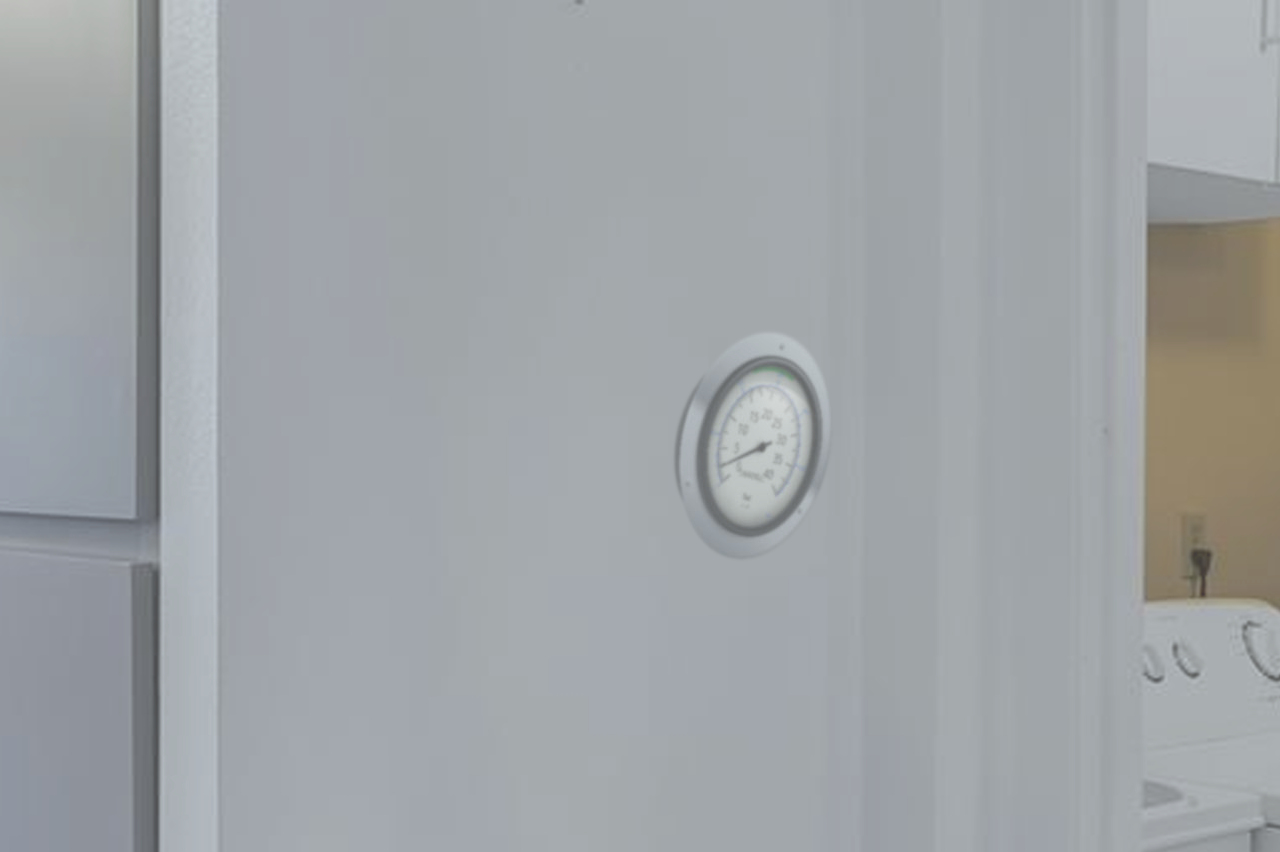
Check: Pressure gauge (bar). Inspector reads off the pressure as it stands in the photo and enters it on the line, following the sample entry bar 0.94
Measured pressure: bar 2.5
